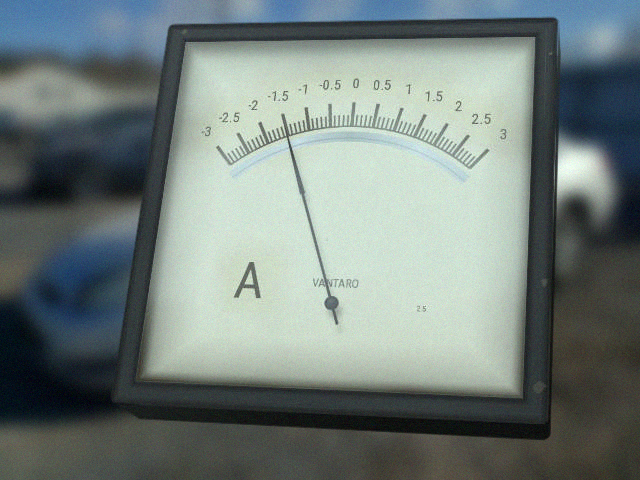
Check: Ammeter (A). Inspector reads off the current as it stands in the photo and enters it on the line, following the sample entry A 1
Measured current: A -1.5
